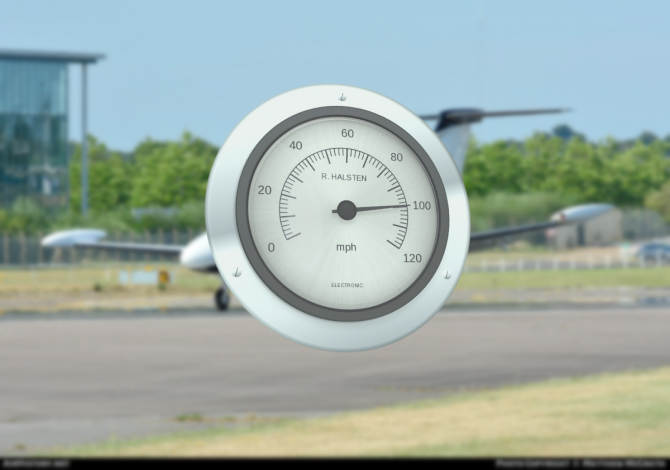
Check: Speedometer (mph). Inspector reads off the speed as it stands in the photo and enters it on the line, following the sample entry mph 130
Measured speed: mph 100
